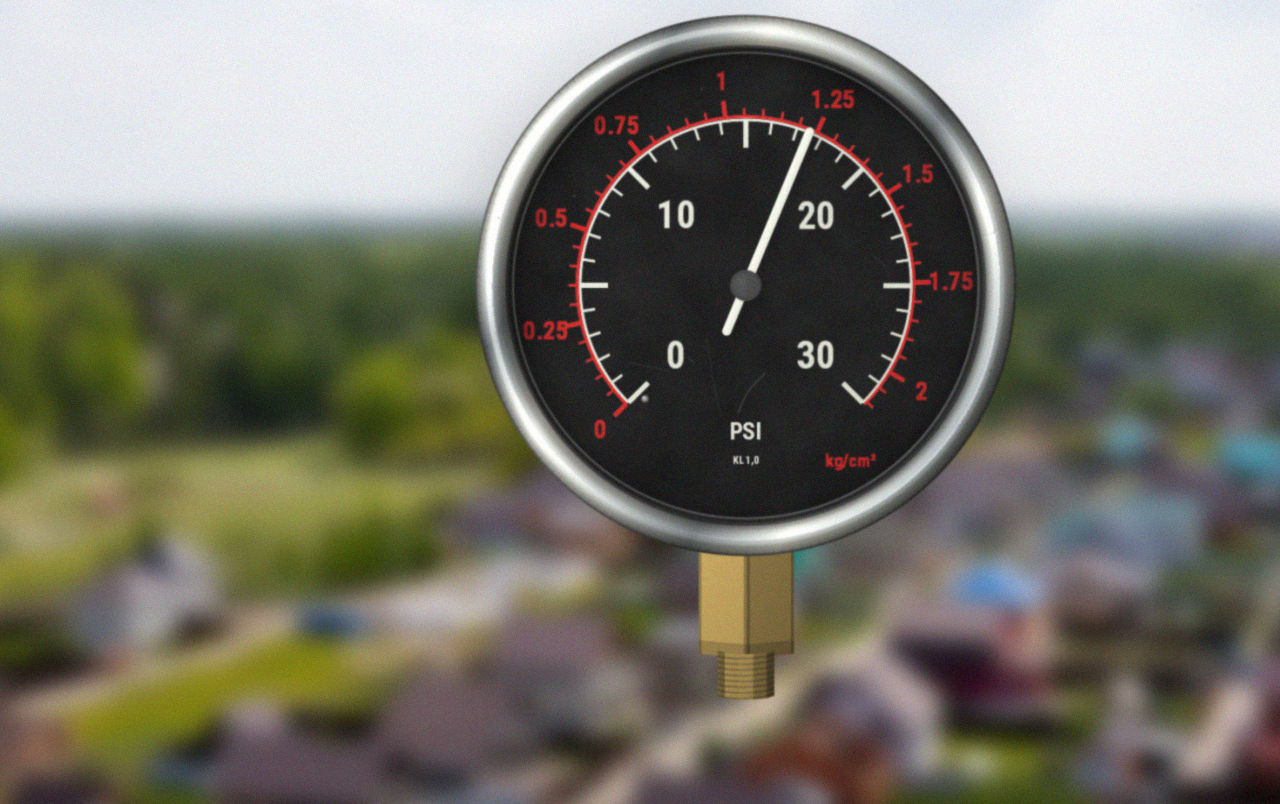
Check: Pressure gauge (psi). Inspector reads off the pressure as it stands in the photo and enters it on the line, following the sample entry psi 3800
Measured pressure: psi 17.5
